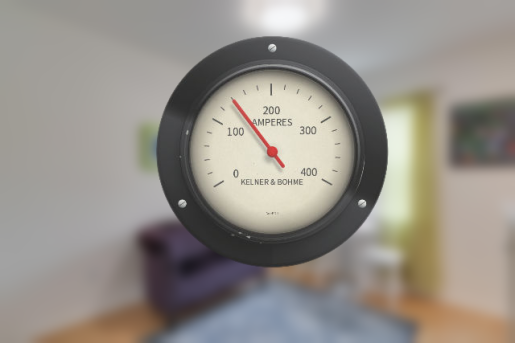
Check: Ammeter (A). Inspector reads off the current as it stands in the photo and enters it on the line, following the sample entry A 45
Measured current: A 140
